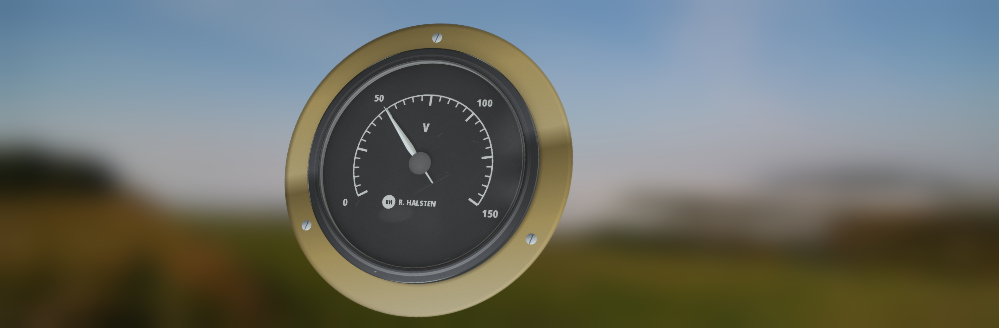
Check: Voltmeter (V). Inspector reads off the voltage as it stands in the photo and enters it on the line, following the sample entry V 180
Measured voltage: V 50
